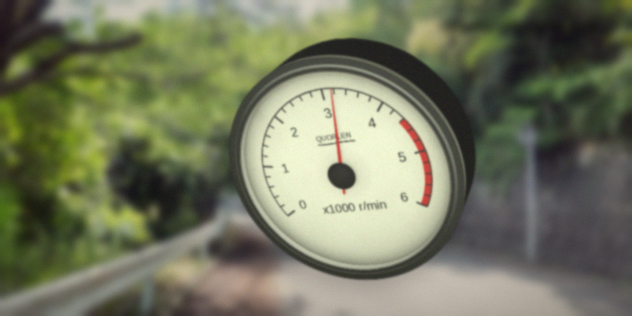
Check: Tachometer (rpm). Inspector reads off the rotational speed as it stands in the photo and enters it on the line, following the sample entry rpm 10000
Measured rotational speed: rpm 3200
